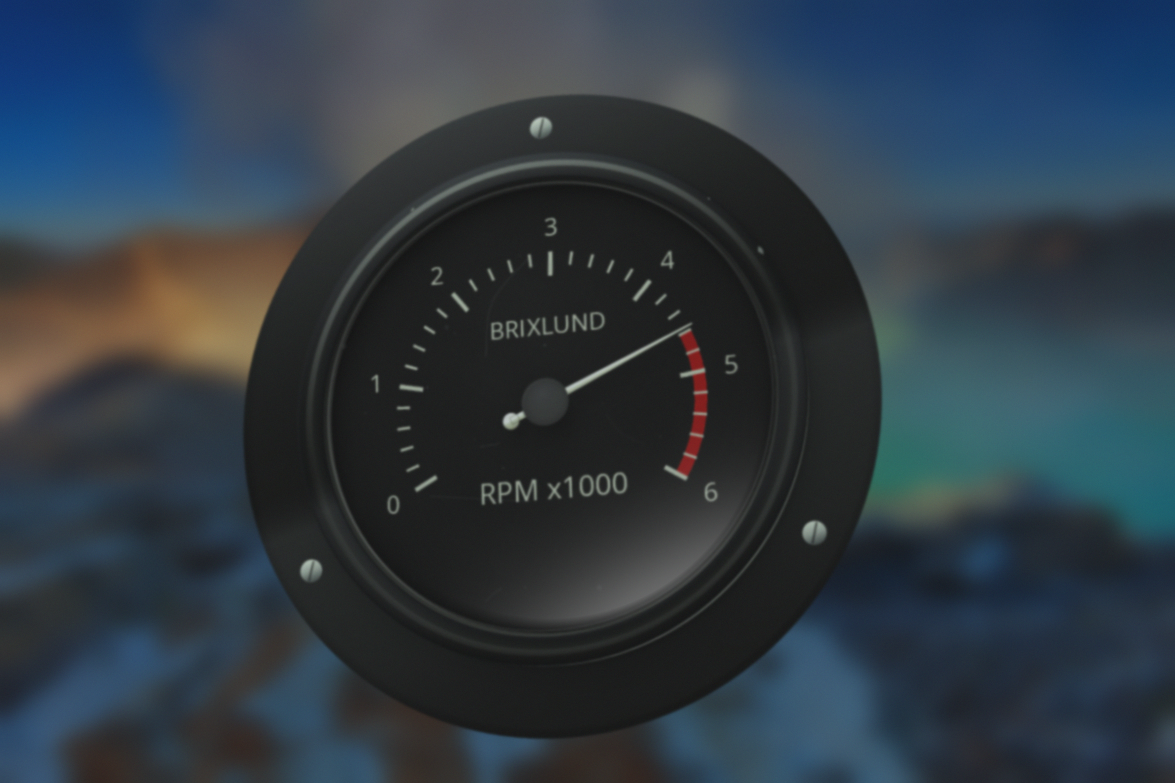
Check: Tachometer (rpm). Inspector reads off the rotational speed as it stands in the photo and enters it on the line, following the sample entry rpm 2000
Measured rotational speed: rpm 4600
